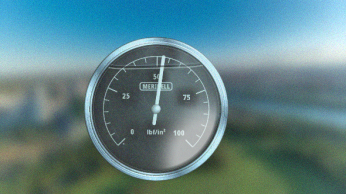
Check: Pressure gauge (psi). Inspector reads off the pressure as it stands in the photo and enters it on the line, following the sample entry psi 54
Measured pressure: psi 52.5
